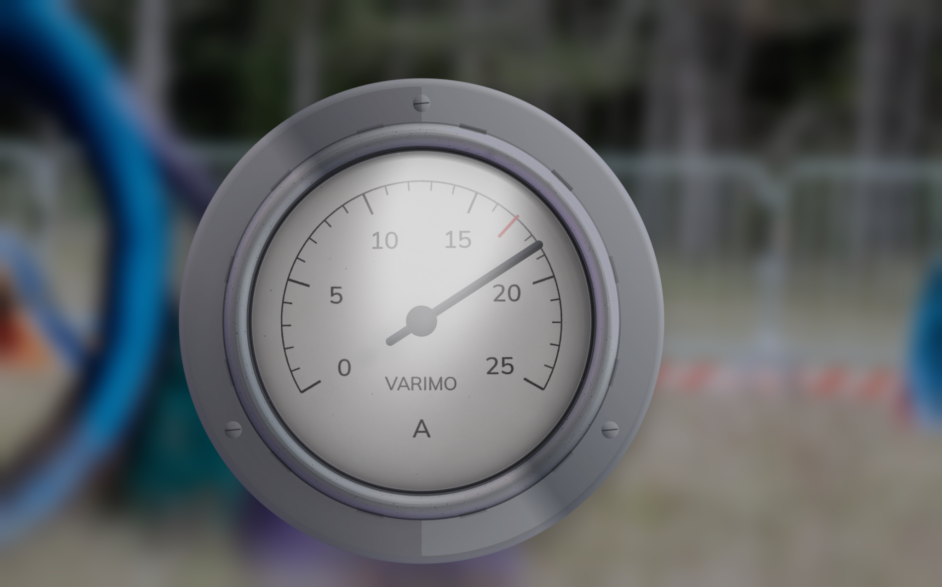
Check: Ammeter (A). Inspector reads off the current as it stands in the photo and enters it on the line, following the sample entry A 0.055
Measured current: A 18.5
